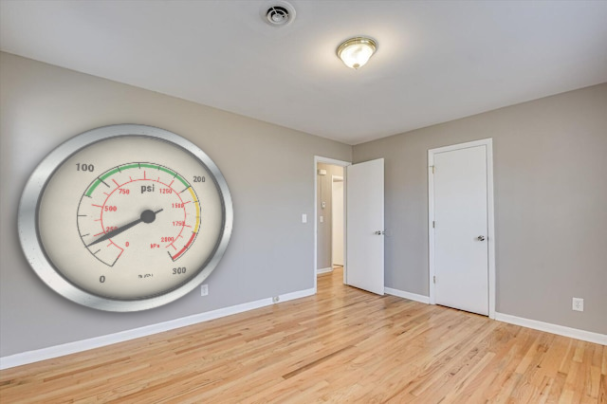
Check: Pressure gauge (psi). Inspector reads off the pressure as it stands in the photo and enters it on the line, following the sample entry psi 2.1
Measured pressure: psi 30
